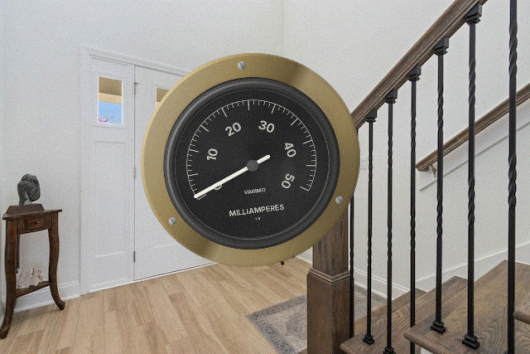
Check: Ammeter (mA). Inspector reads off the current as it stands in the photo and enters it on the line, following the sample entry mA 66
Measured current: mA 1
